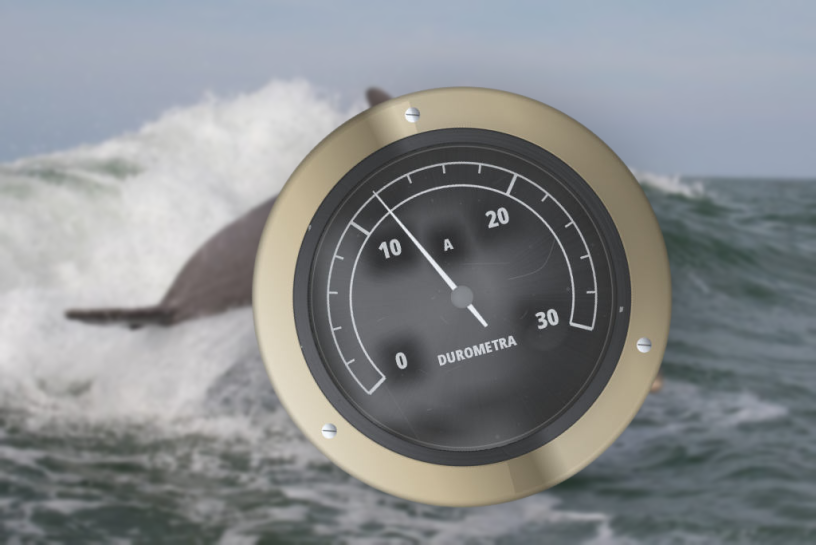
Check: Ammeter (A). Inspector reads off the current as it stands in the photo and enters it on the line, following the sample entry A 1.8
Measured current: A 12
